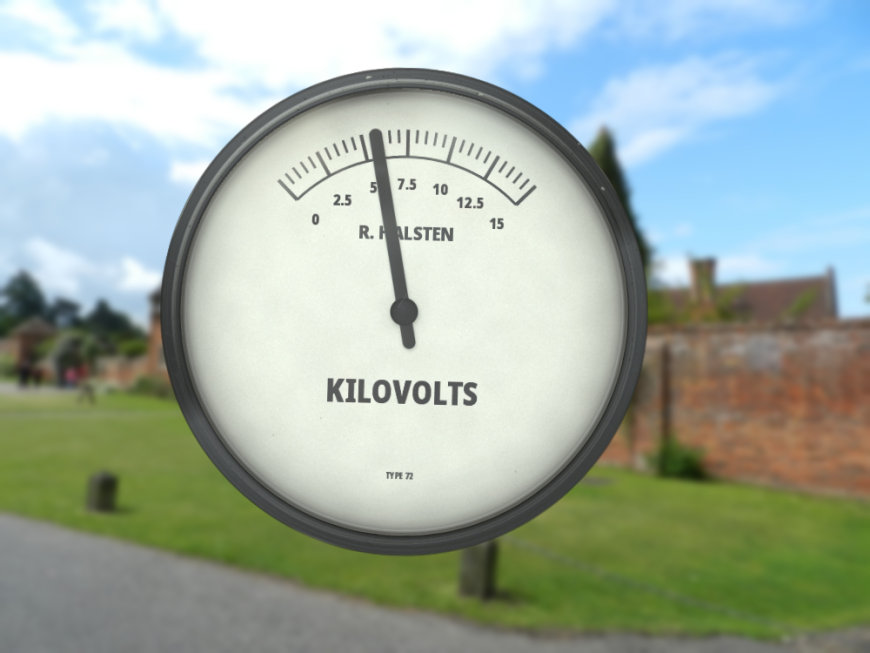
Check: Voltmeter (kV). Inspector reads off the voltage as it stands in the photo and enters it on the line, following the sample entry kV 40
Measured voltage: kV 5.75
